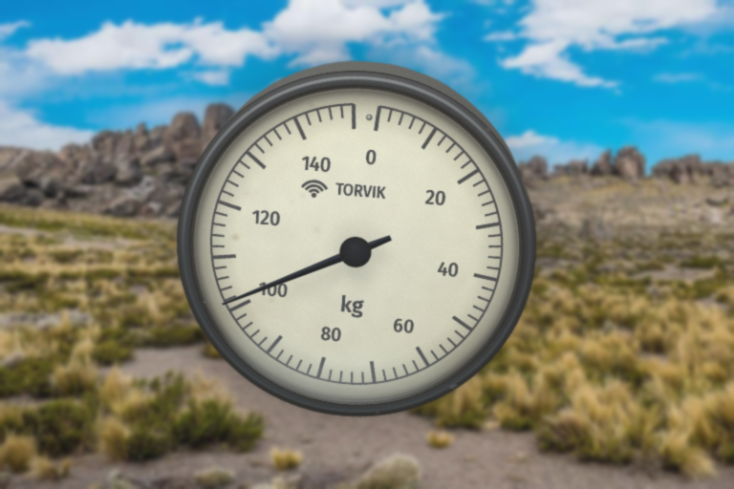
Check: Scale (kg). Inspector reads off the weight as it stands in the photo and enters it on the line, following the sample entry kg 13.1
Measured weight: kg 102
